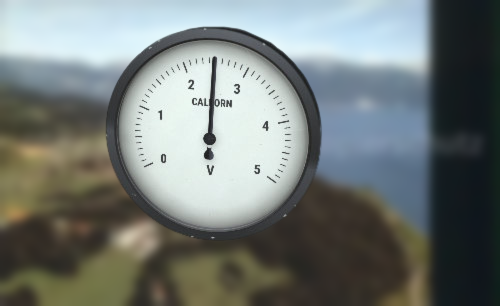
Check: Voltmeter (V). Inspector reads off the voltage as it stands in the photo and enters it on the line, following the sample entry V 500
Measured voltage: V 2.5
